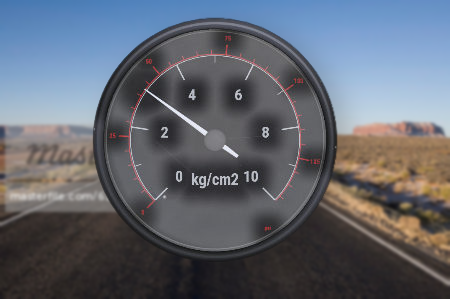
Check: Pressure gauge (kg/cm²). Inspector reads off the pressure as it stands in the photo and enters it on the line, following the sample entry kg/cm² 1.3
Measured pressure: kg/cm² 3
